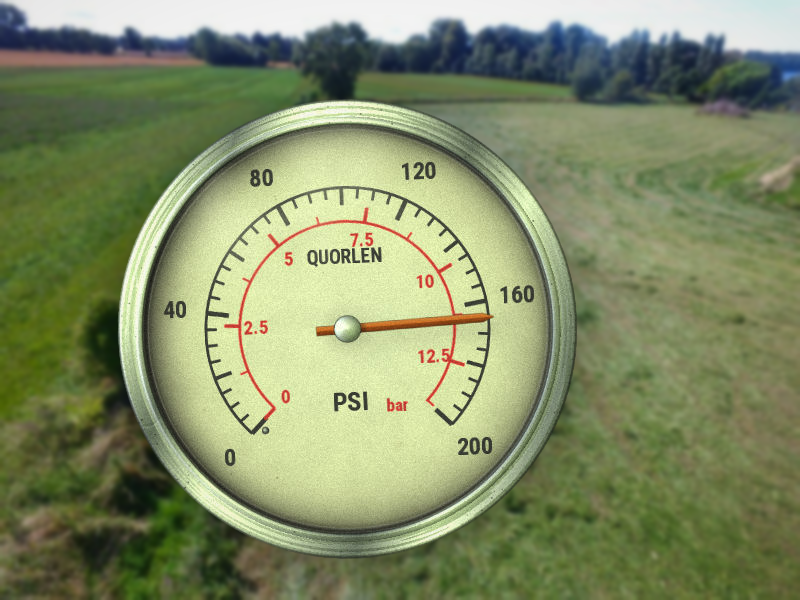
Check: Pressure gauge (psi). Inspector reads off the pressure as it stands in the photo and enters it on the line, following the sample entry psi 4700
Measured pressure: psi 165
